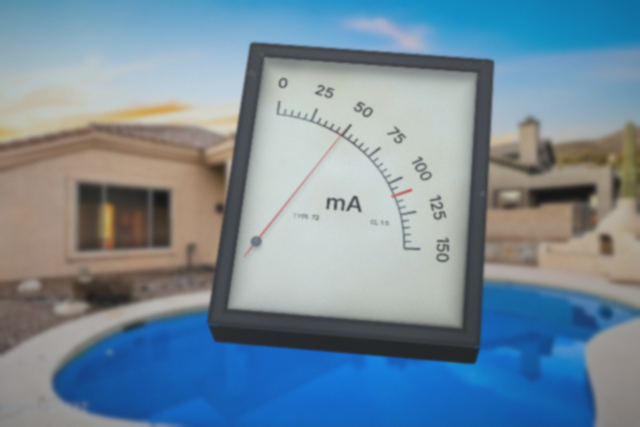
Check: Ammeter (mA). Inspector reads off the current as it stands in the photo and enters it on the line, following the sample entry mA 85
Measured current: mA 50
